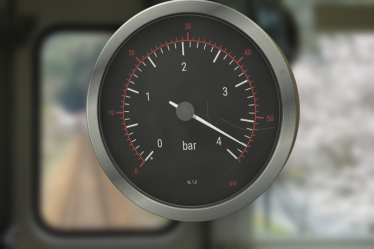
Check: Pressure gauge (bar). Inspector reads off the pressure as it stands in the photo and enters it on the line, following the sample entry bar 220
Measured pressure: bar 3.8
